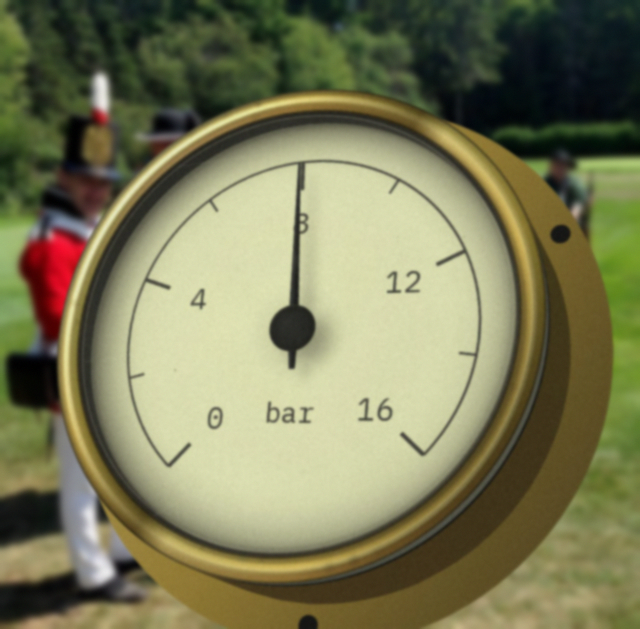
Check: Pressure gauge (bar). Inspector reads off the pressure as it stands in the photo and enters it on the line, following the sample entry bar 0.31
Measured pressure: bar 8
